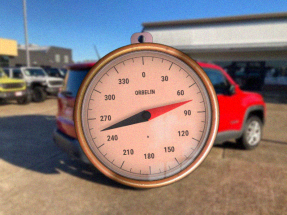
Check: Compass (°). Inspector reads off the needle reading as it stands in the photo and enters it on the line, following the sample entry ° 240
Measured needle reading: ° 75
